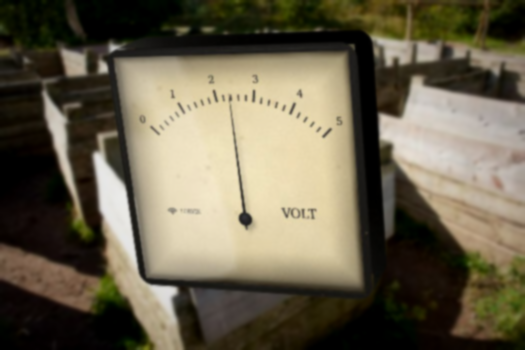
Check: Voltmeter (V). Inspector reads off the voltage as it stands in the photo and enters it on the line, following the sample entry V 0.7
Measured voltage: V 2.4
